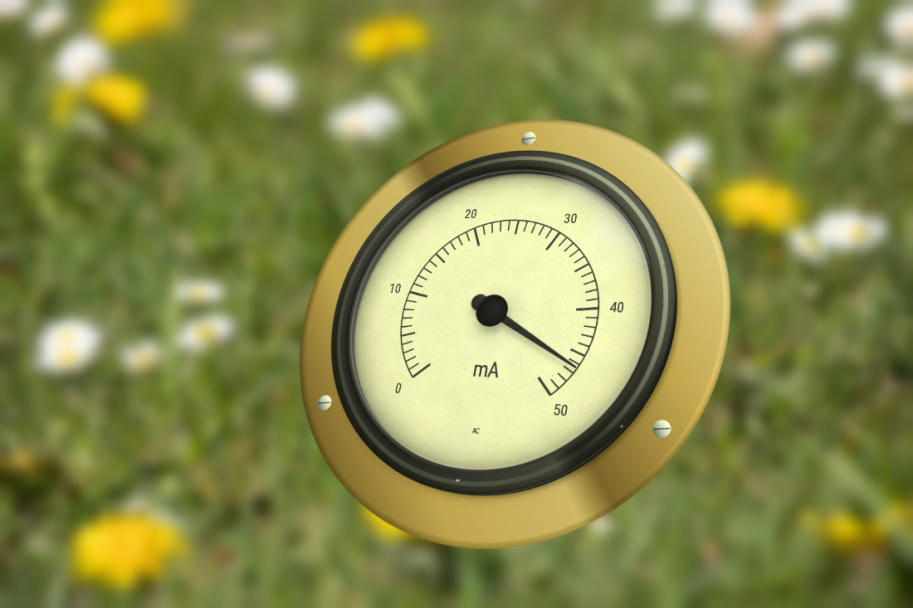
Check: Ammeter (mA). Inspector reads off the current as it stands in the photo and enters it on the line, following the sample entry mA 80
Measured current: mA 46.5
